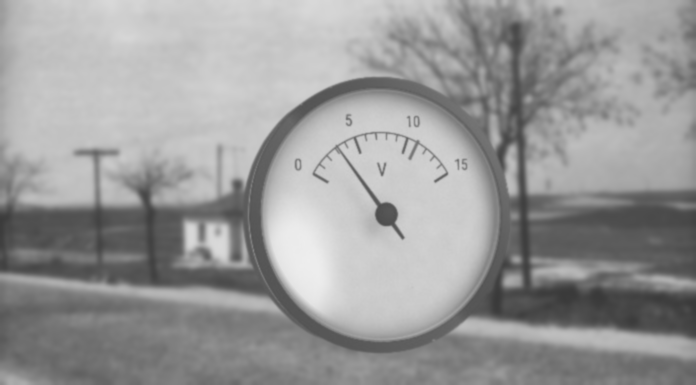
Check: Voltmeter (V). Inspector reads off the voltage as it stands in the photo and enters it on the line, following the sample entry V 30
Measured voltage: V 3
